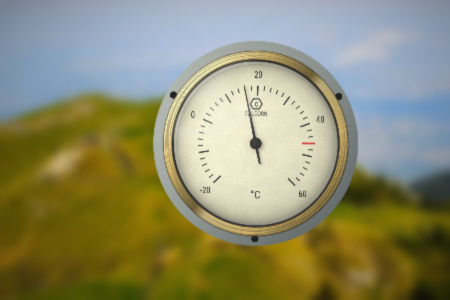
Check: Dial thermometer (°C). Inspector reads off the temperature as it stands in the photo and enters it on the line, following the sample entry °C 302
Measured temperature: °C 16
